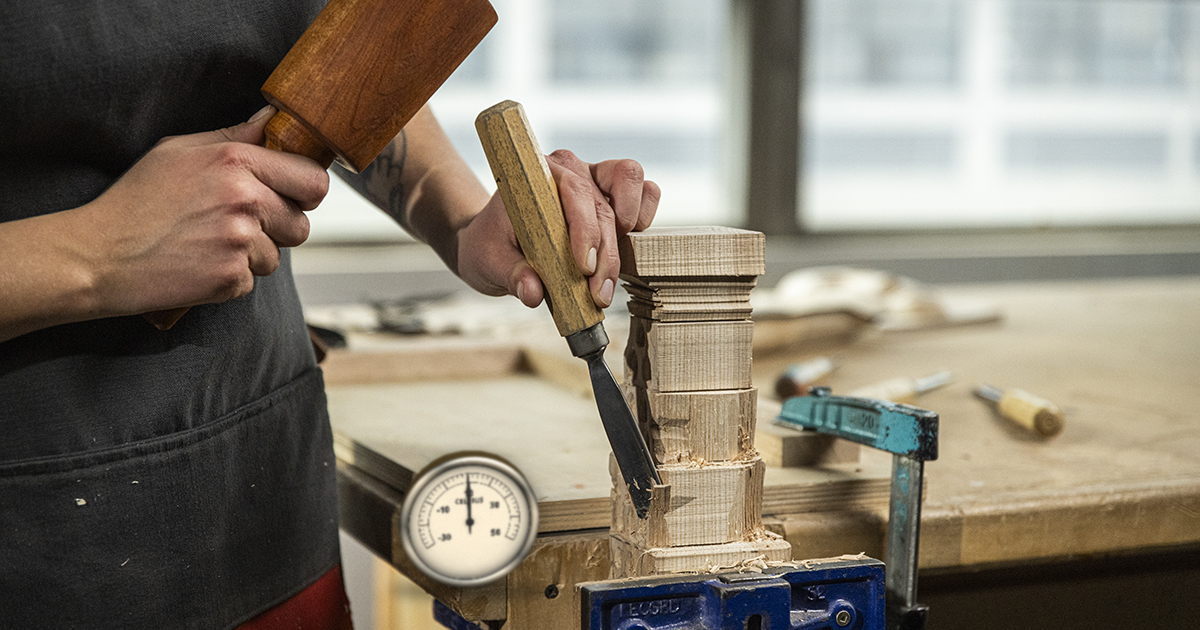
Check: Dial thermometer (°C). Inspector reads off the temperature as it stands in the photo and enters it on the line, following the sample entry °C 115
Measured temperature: °C 10
